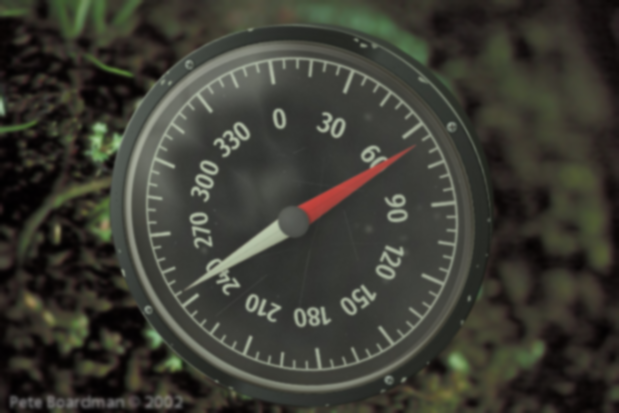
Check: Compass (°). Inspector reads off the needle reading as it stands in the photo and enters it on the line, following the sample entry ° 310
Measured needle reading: ° 65
